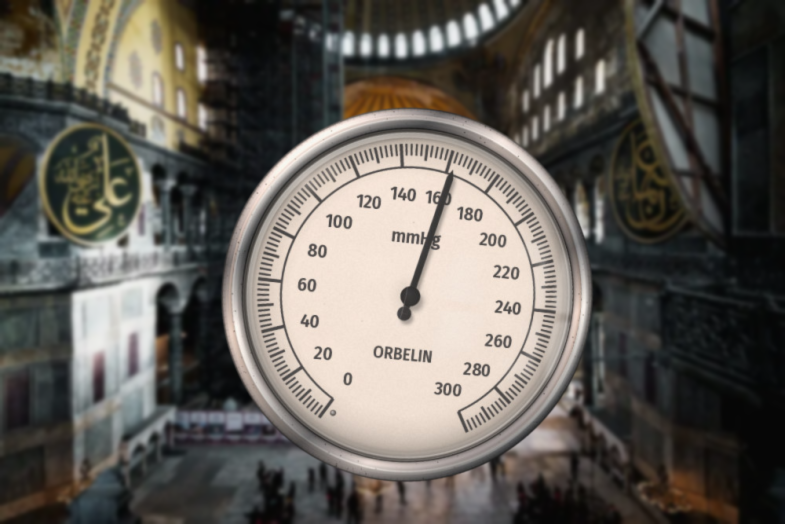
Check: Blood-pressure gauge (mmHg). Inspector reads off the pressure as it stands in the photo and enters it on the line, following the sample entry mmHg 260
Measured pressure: mmHg 162
